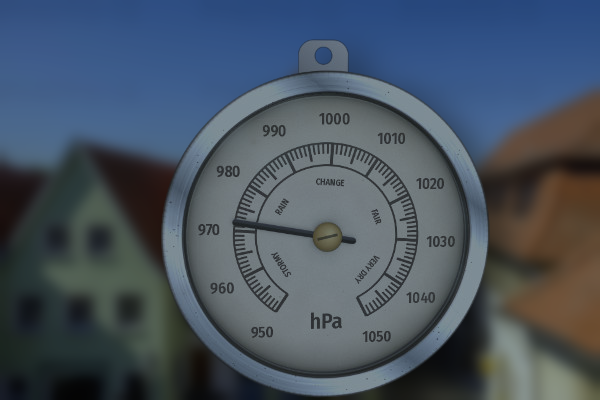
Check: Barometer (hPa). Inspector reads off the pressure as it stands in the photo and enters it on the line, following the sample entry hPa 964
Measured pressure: hPa 972
